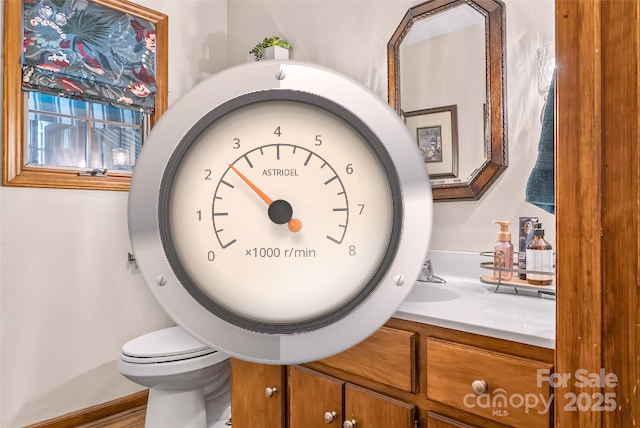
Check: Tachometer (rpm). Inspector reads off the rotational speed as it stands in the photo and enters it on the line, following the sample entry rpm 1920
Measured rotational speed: rpm 2500
